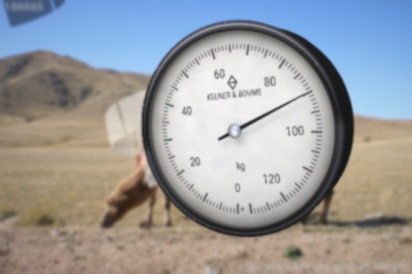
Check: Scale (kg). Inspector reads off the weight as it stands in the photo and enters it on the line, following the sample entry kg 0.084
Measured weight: kg 90
